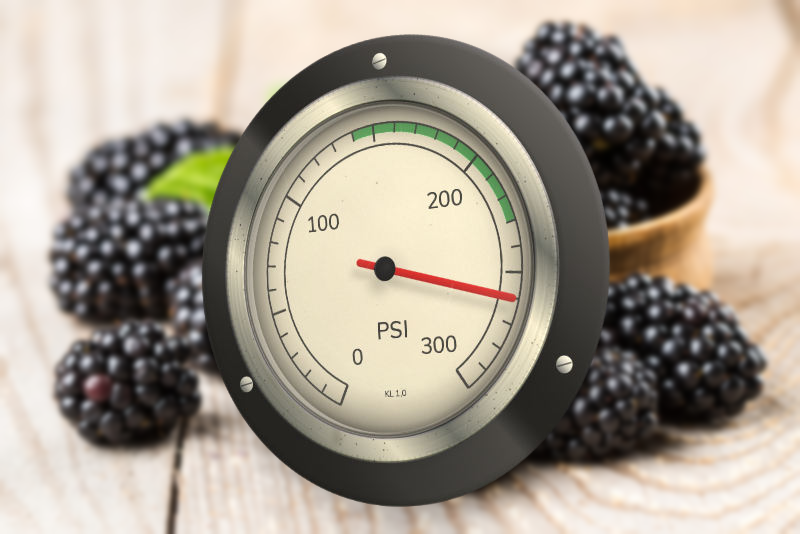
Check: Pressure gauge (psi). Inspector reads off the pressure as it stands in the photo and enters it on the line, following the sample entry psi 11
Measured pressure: psi 260
